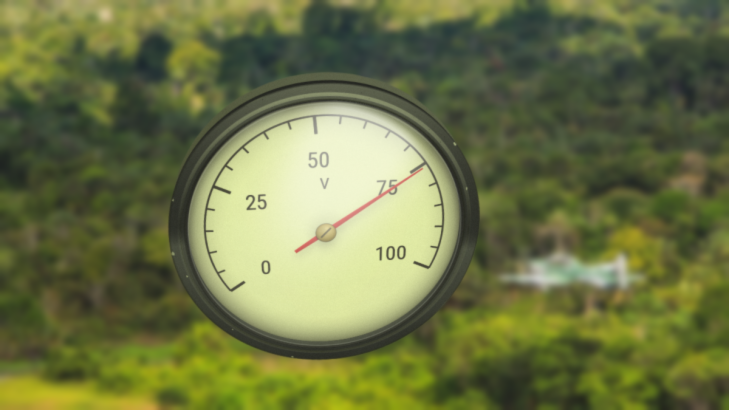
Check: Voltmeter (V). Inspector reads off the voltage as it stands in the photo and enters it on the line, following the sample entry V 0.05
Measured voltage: V 75
